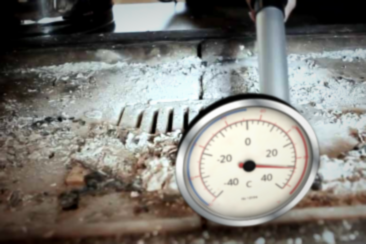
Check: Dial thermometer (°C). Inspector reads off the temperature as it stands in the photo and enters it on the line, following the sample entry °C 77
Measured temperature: °C 30
